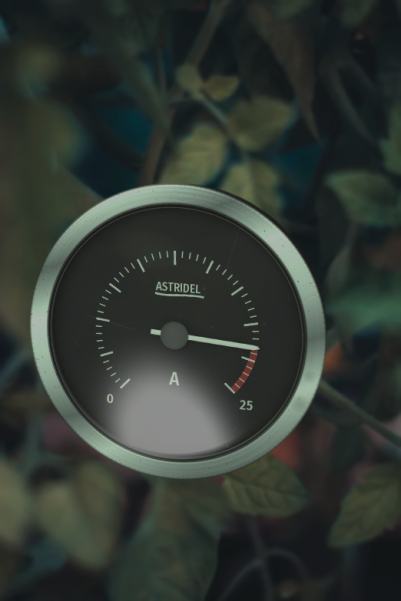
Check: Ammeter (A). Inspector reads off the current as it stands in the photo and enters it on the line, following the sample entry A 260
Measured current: A 21.5
